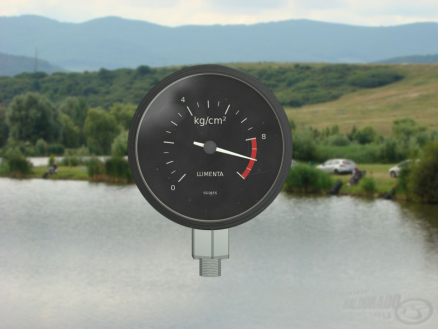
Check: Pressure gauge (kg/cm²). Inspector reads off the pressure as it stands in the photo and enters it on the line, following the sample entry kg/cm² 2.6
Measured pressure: kg/cm² 9
